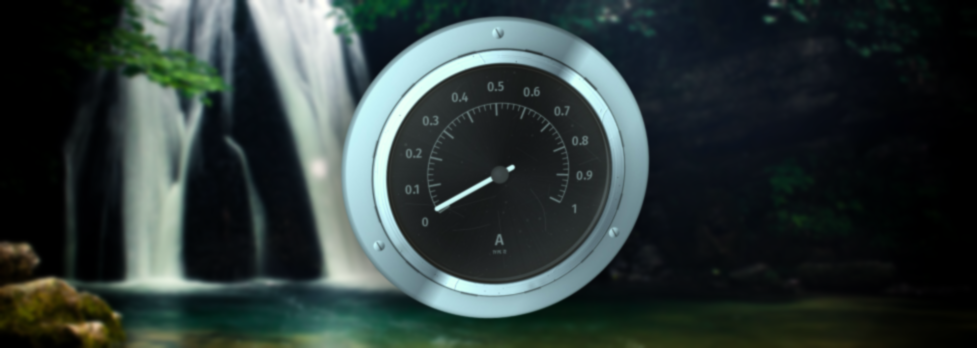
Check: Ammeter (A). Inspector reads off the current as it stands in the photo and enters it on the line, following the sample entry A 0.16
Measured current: A 0.02
